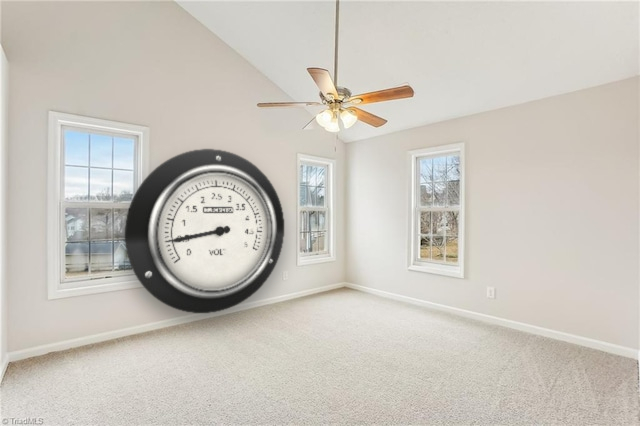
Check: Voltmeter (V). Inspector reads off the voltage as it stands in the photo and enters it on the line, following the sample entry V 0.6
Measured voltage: V 0.5
